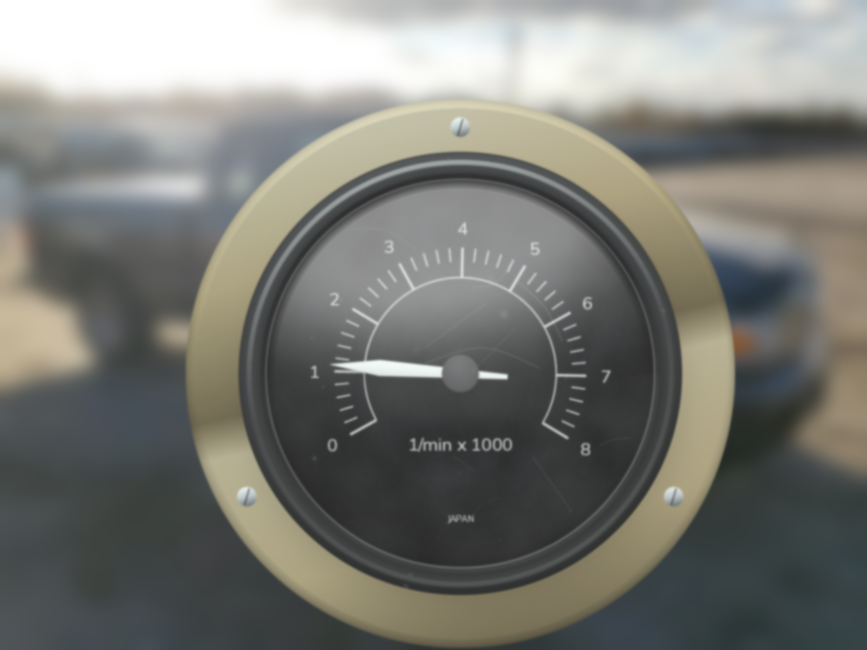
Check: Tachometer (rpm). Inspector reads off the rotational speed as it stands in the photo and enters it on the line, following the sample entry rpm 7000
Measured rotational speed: rpm 1100
